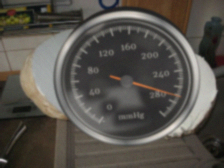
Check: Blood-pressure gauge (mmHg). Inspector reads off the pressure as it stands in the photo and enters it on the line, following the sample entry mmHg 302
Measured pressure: mmHg 270
